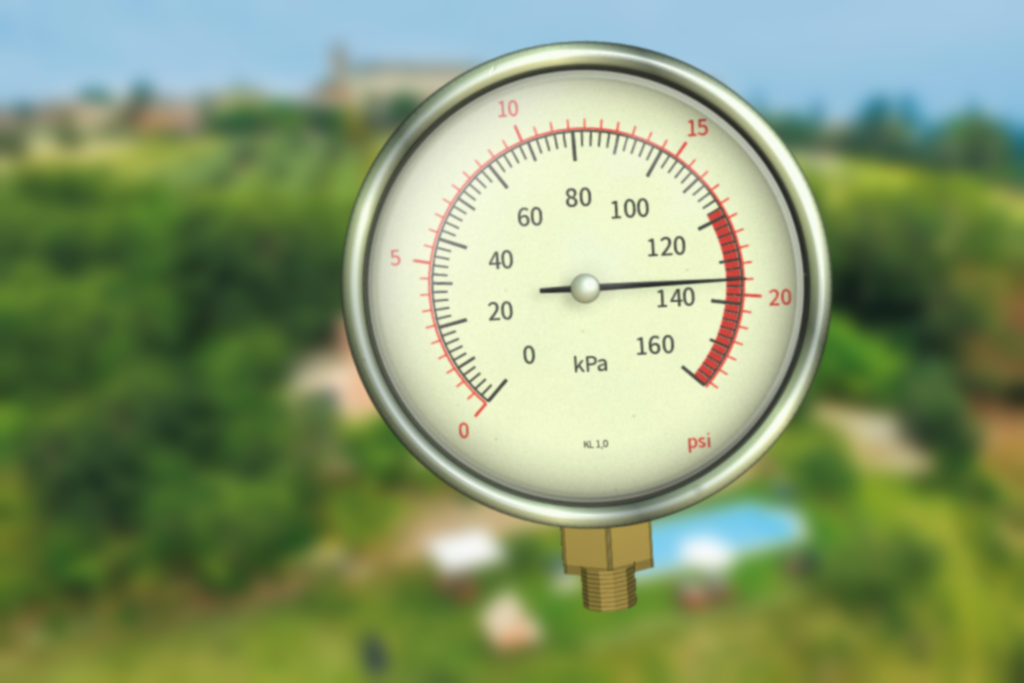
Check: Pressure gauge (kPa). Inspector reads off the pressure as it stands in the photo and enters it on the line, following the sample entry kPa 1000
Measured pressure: kPa 134
